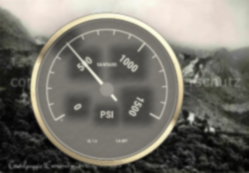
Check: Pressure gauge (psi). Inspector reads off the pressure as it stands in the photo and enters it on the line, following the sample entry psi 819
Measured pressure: psi 500
